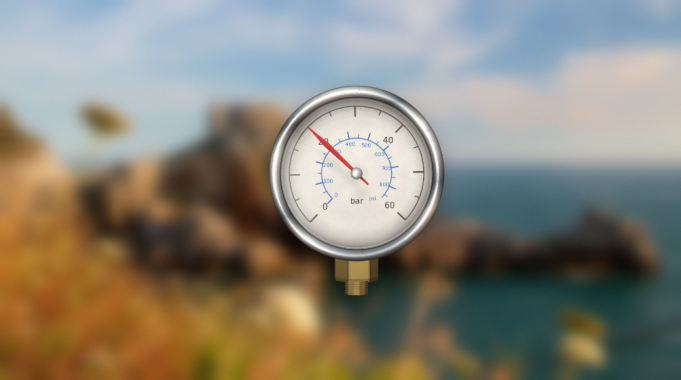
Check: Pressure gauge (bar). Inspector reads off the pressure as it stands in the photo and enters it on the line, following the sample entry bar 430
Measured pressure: bar 20
